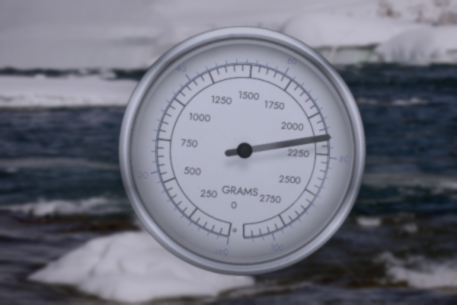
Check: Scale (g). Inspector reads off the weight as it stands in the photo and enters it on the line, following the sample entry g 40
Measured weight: g 2150
